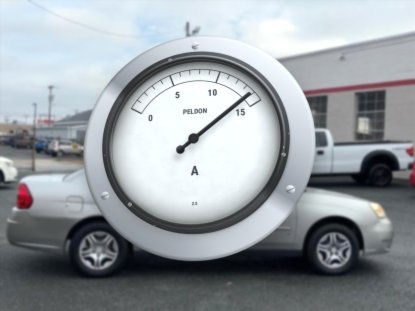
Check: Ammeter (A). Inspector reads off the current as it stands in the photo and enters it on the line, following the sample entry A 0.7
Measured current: A 14
